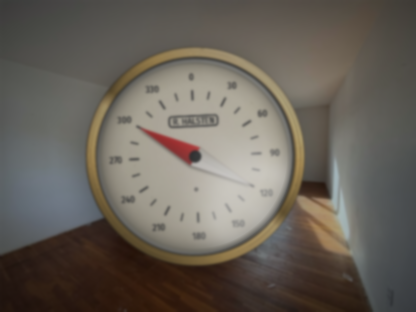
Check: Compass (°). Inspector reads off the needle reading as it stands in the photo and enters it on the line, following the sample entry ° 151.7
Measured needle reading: ° 300
